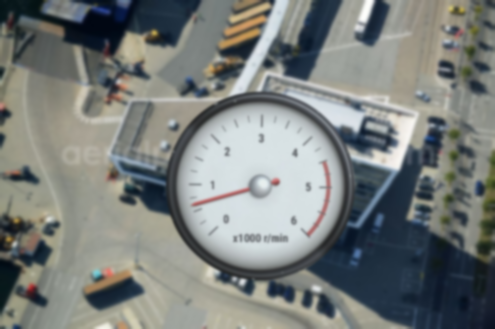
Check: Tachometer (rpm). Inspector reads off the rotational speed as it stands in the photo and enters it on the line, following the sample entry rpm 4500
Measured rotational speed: rpm 625
